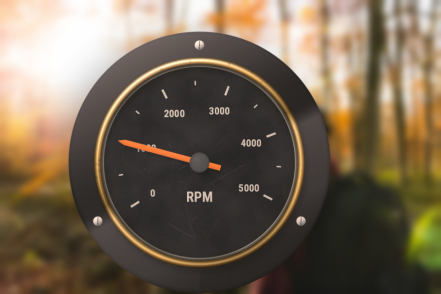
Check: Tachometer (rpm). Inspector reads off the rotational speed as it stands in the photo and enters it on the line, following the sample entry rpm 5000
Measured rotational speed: rpm 1000
